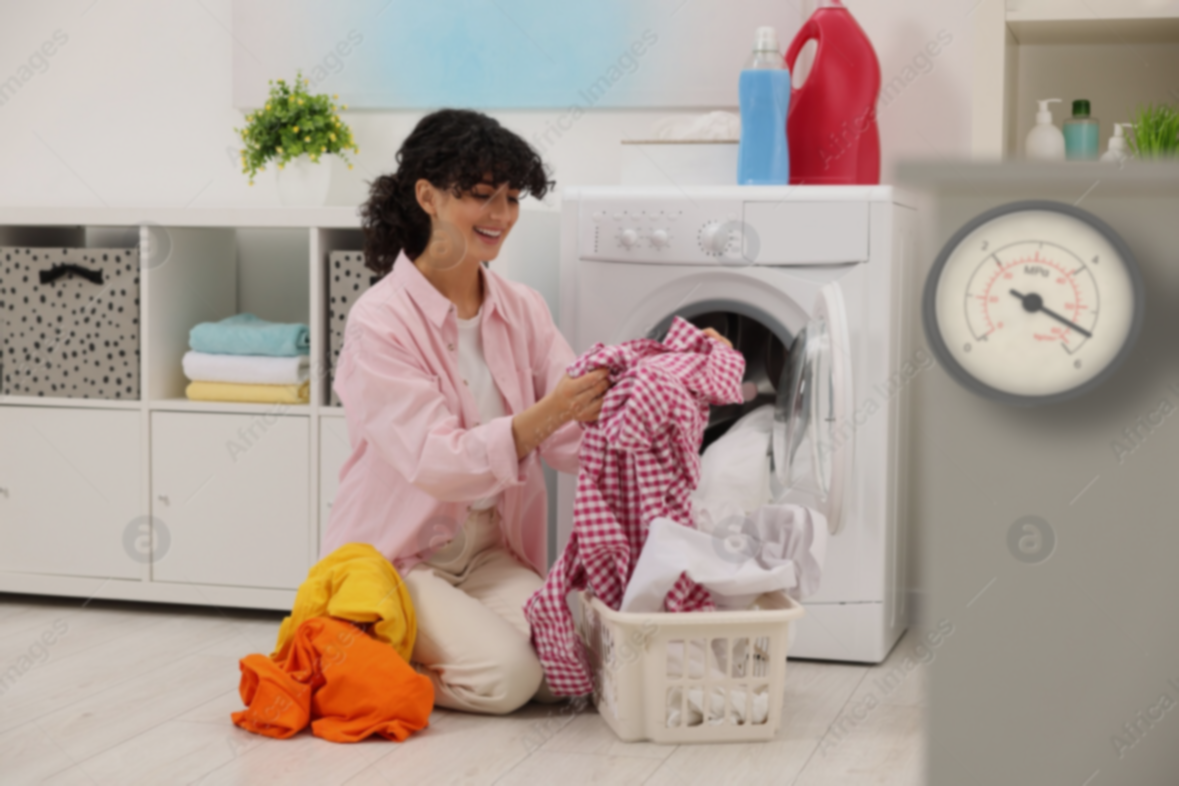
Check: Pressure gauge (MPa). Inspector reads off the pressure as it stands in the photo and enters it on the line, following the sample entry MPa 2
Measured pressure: MPa 5.5
